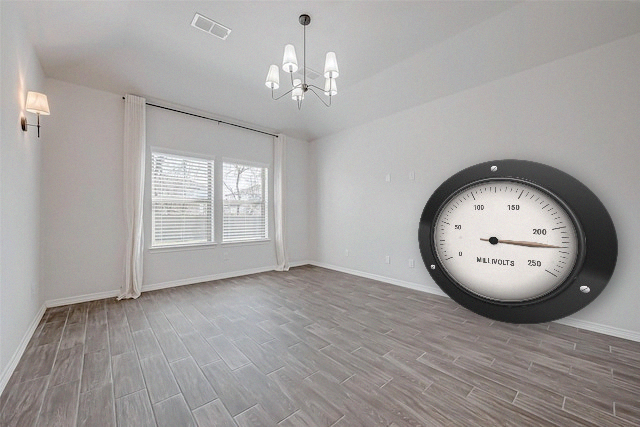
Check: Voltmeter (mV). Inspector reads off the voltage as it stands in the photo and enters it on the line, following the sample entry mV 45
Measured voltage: mV 220
